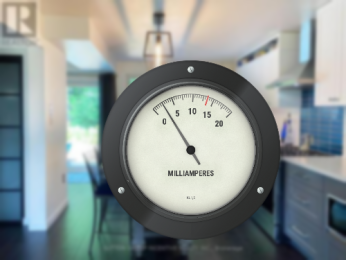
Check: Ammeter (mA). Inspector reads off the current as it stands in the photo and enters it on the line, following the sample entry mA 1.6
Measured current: mA 2.5
